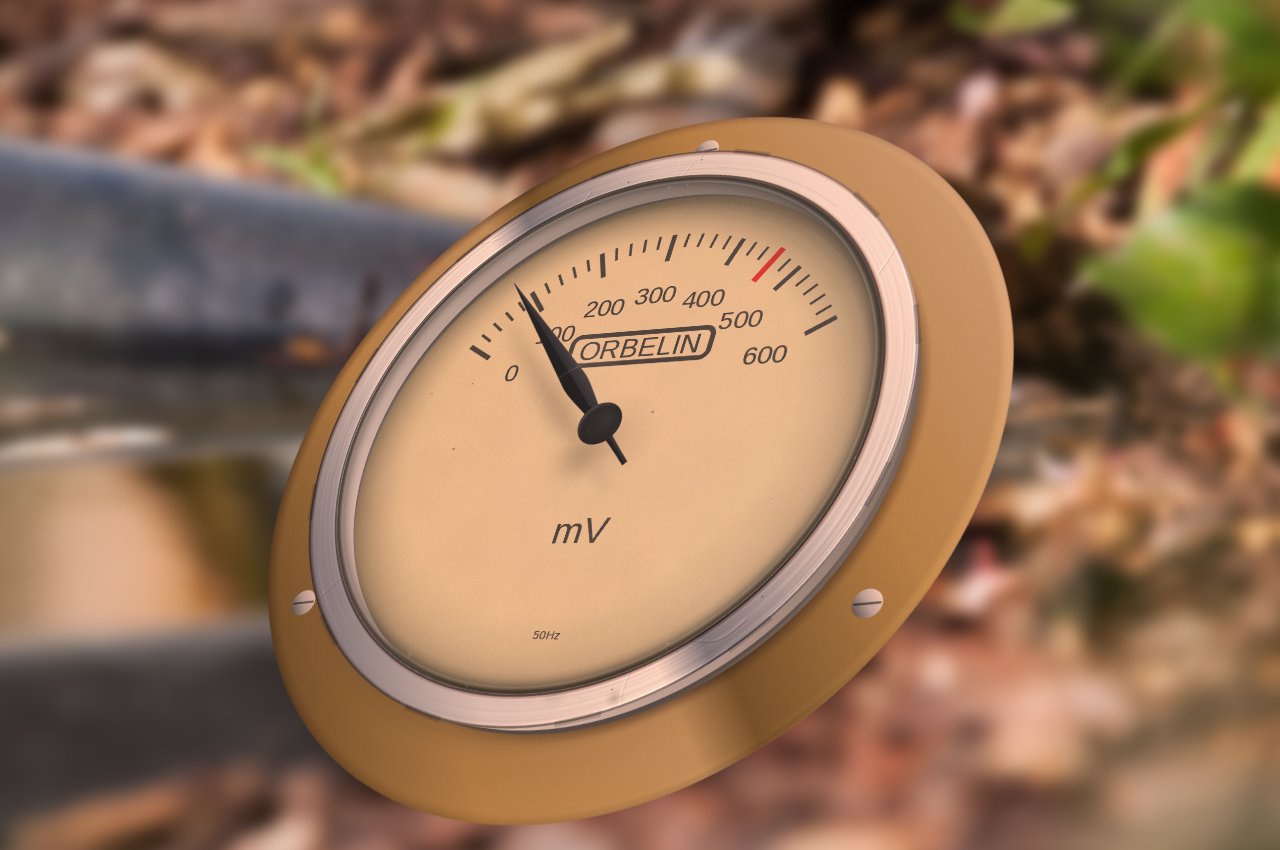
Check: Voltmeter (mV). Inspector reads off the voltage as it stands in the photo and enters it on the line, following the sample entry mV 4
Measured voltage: mV 90
